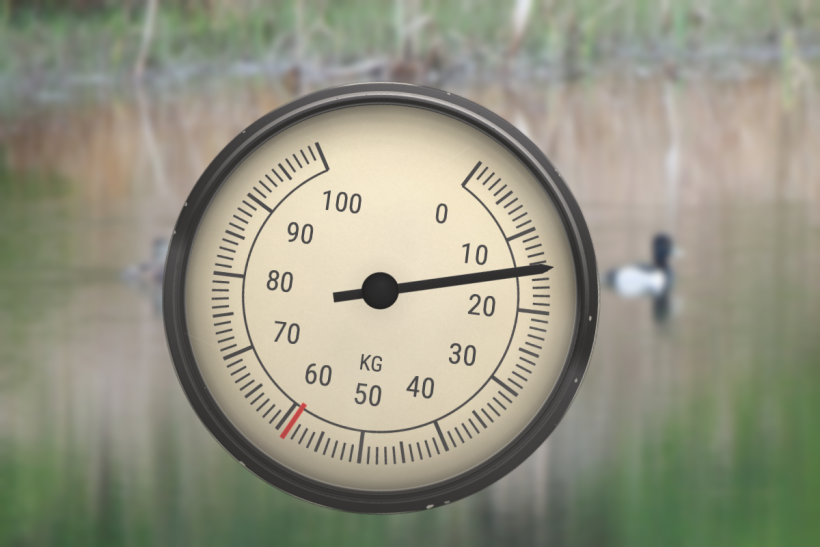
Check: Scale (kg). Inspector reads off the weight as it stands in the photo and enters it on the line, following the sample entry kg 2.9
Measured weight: kg 15
